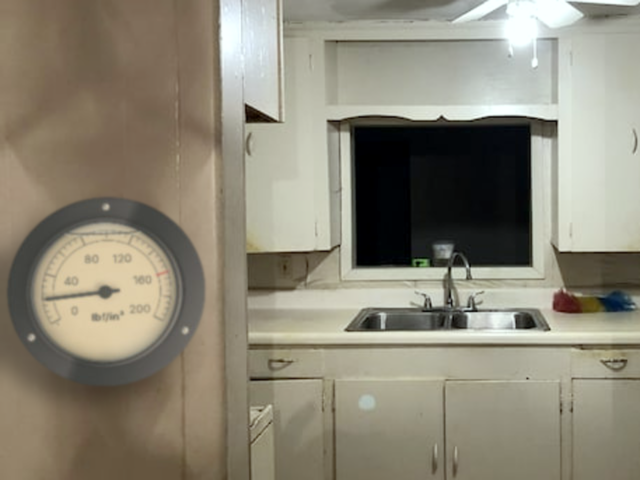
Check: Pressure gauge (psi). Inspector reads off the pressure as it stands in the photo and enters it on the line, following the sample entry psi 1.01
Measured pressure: psi 20
